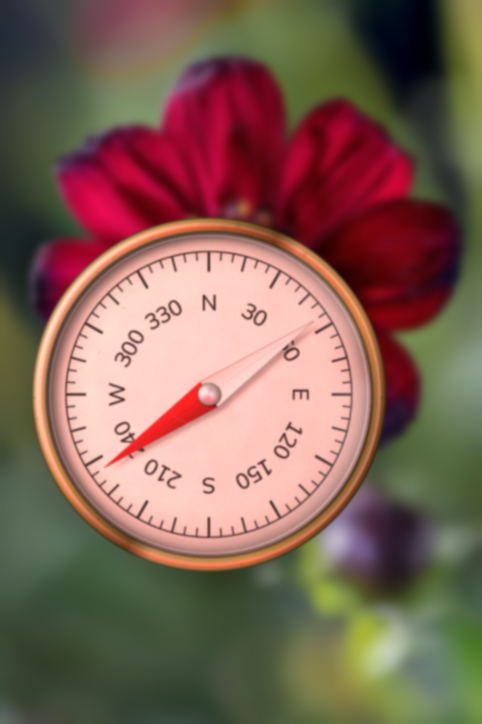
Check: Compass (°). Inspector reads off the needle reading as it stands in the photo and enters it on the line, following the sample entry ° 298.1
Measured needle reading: ° 235
